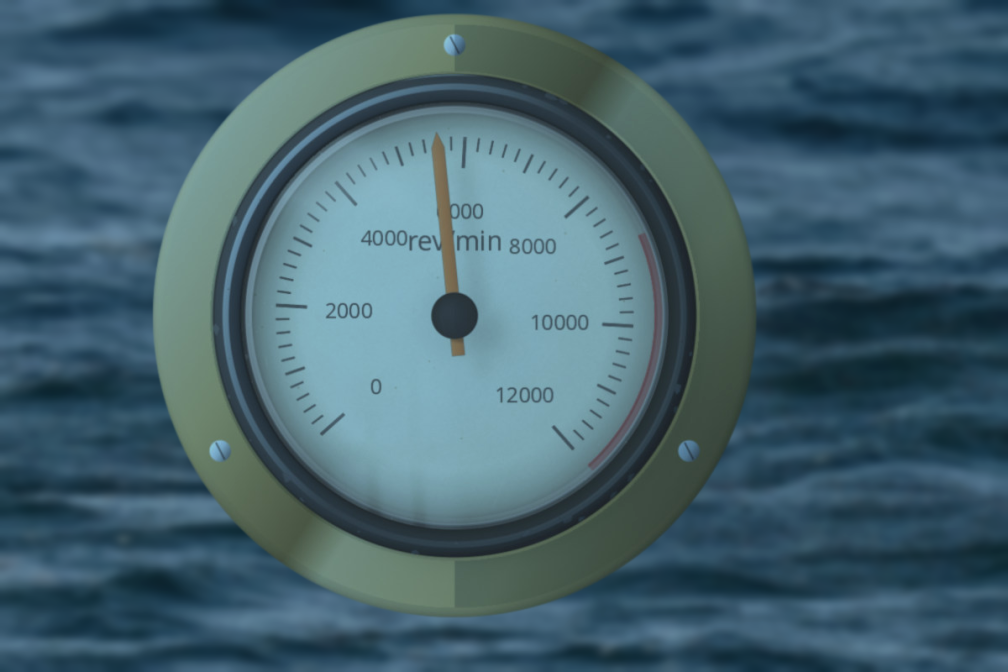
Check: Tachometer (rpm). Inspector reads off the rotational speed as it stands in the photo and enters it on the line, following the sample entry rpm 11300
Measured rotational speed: rpm 5600
